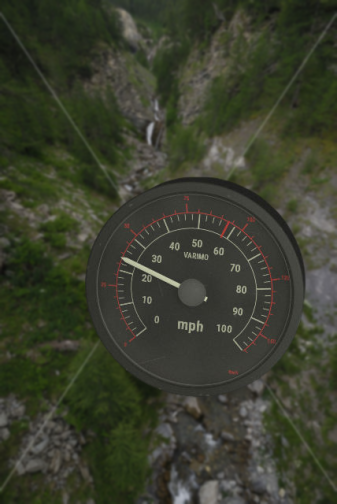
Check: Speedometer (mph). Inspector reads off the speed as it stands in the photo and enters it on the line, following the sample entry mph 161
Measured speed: mph 24
